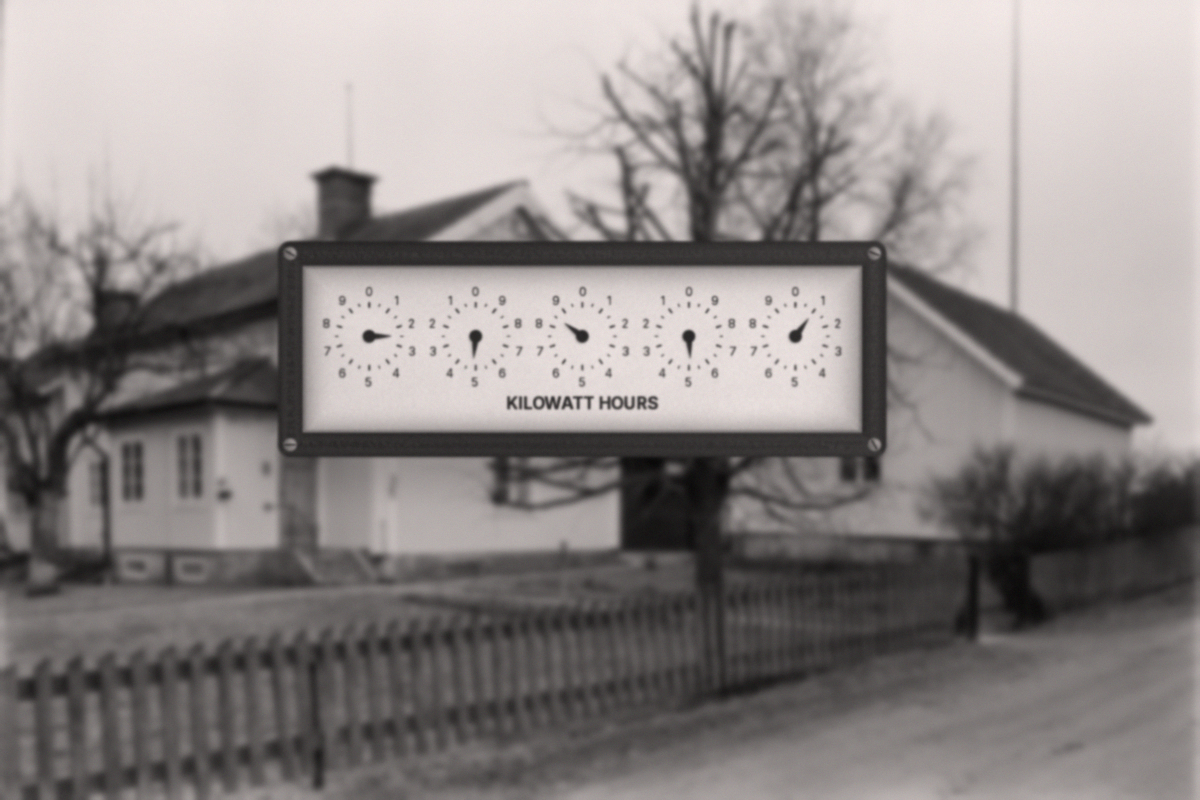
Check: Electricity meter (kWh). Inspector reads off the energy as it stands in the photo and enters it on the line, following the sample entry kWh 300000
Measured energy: kWh 24851
